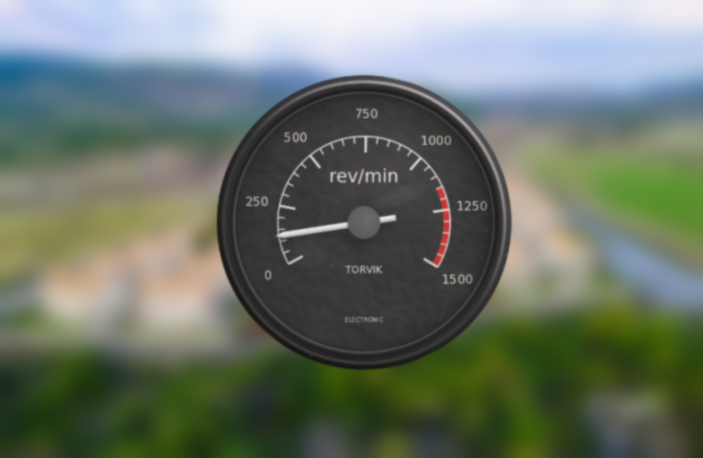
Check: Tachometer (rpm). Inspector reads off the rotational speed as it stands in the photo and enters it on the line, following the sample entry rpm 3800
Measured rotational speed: rpm 125
